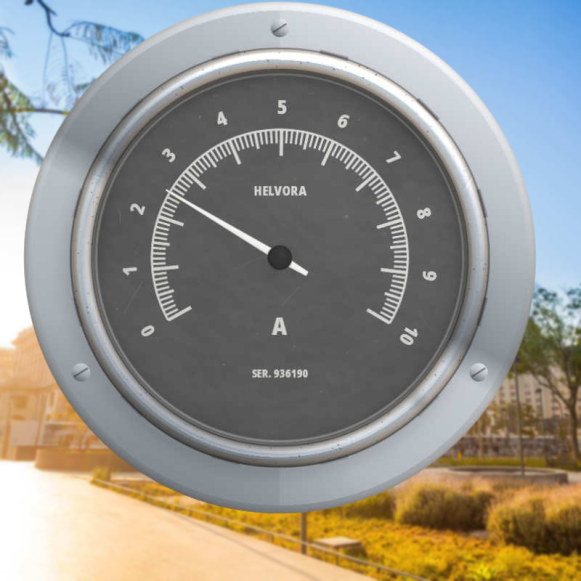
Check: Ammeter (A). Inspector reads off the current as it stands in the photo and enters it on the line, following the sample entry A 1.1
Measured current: A 2.5
